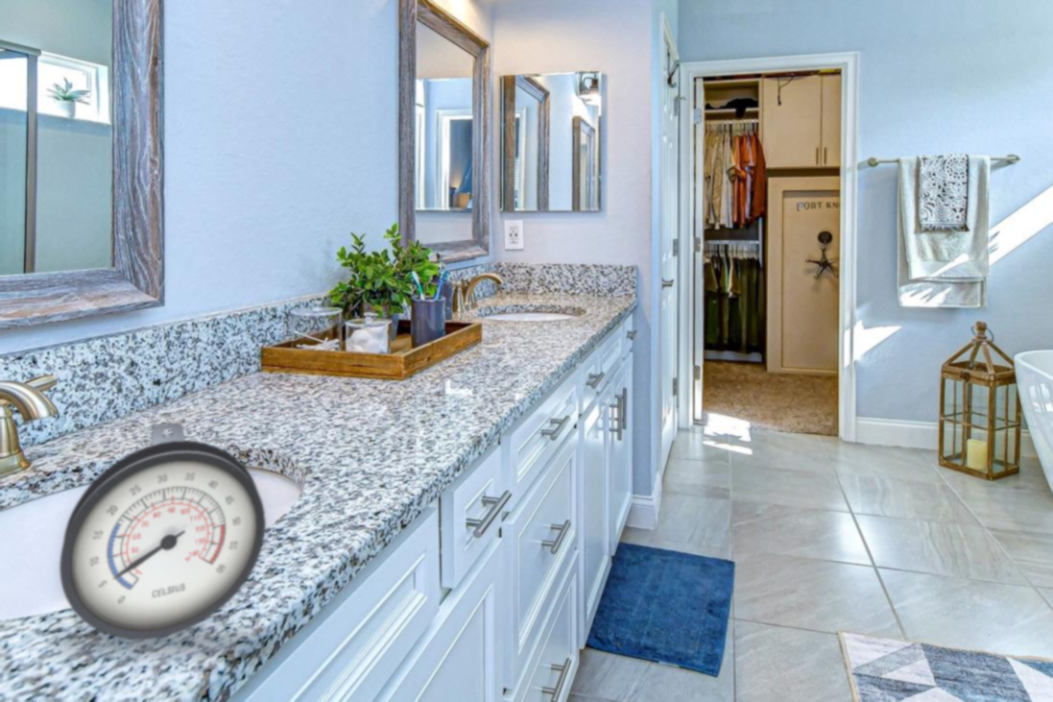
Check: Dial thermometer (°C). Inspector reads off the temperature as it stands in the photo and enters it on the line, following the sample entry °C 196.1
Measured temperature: °C 5
